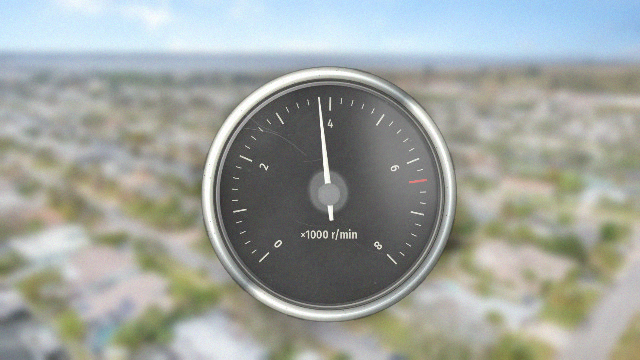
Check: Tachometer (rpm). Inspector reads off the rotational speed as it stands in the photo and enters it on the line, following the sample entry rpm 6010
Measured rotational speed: rpm 3800
